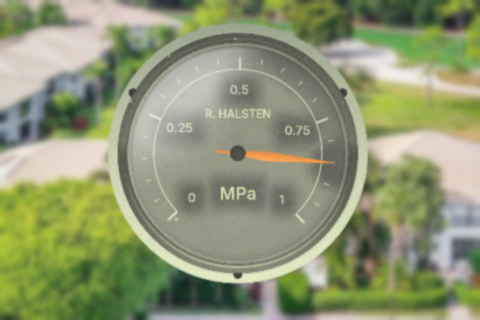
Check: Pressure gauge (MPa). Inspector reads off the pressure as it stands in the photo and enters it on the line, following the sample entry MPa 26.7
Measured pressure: MPa 0.85
